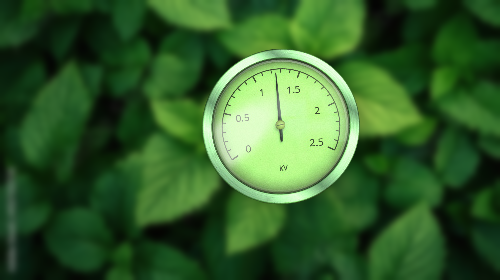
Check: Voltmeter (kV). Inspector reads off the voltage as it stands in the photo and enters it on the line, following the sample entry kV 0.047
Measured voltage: kV 1.25
